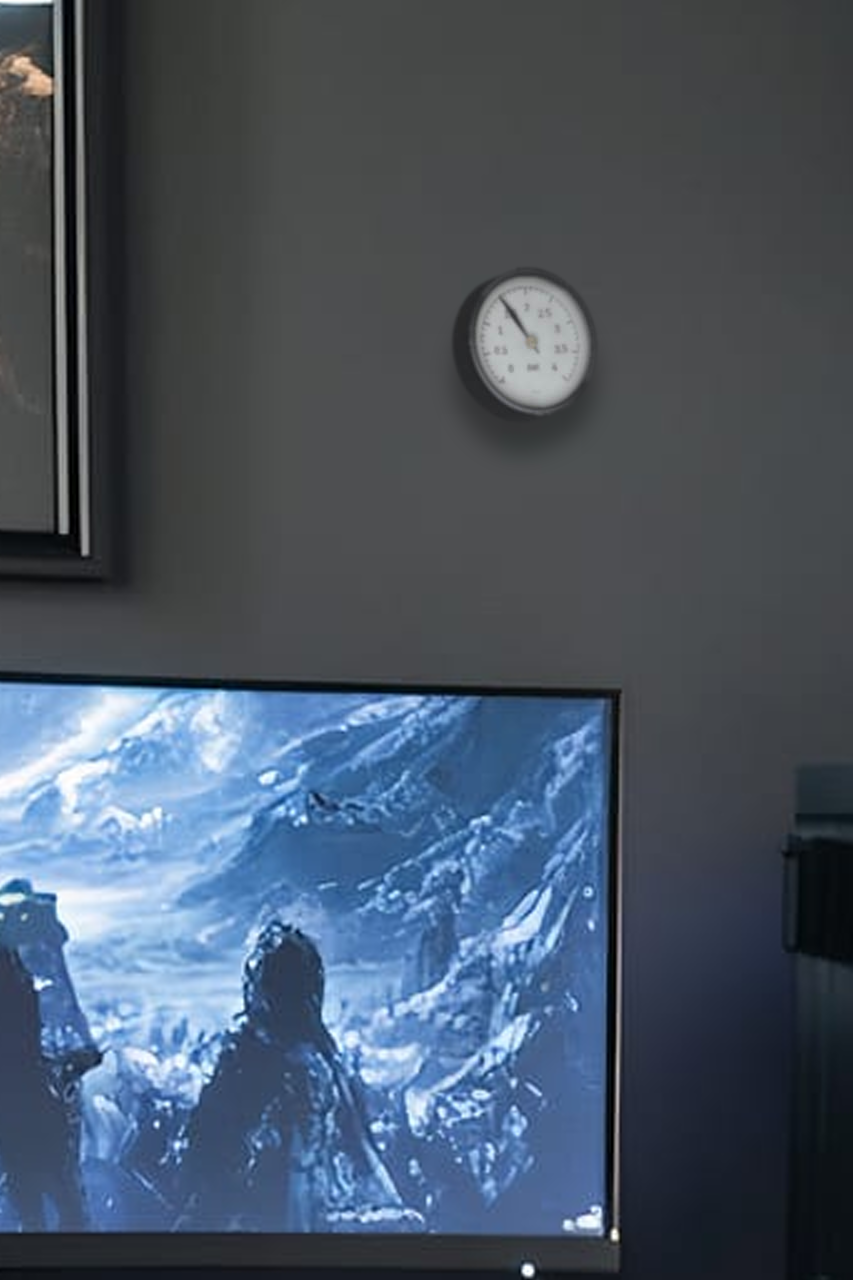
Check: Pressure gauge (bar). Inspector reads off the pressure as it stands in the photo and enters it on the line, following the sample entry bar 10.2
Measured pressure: bar 1.5
